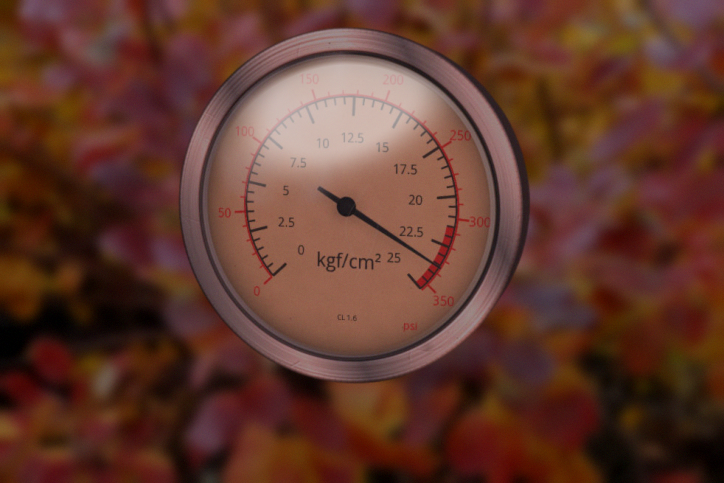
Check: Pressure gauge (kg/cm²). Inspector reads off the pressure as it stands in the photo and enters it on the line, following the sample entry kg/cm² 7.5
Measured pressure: kg/cm² 23.5
